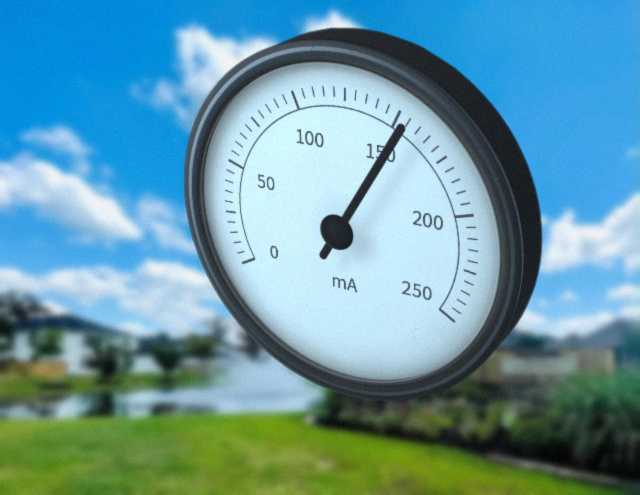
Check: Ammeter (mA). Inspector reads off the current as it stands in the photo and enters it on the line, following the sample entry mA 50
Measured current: mA 155
